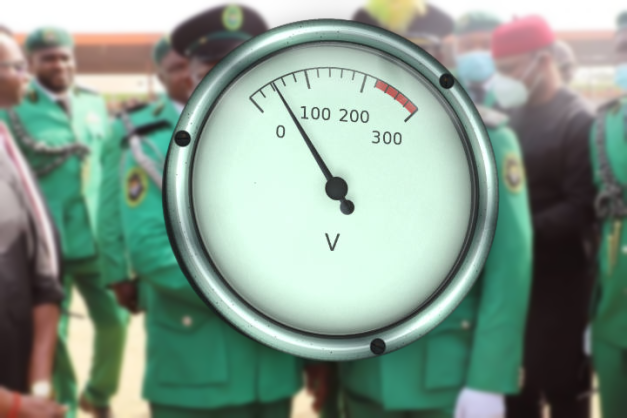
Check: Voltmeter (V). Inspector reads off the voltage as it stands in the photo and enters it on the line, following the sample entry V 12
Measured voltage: V 40
